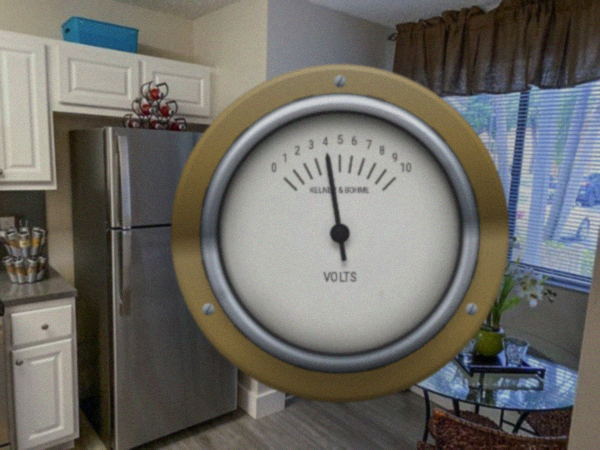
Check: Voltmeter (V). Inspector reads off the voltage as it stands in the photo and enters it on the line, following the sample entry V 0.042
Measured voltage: V 4
